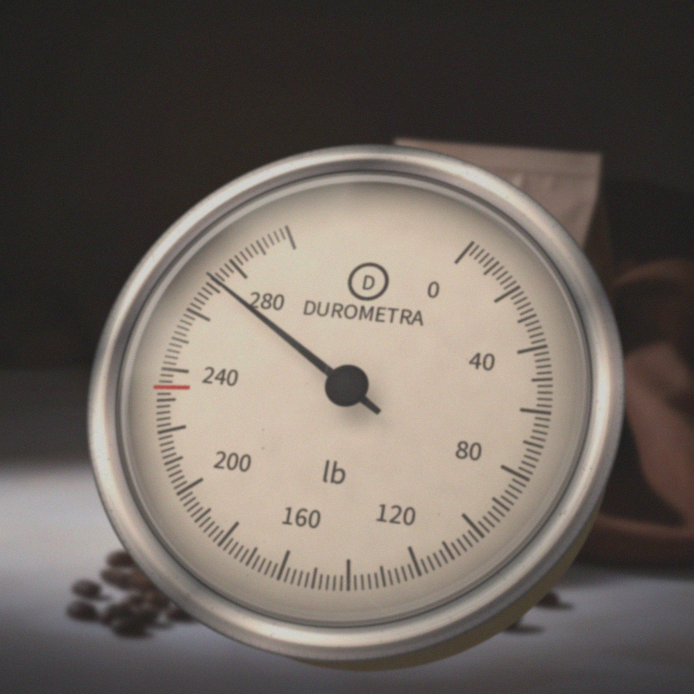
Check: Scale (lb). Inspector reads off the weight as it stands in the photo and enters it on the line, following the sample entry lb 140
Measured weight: lb 272
